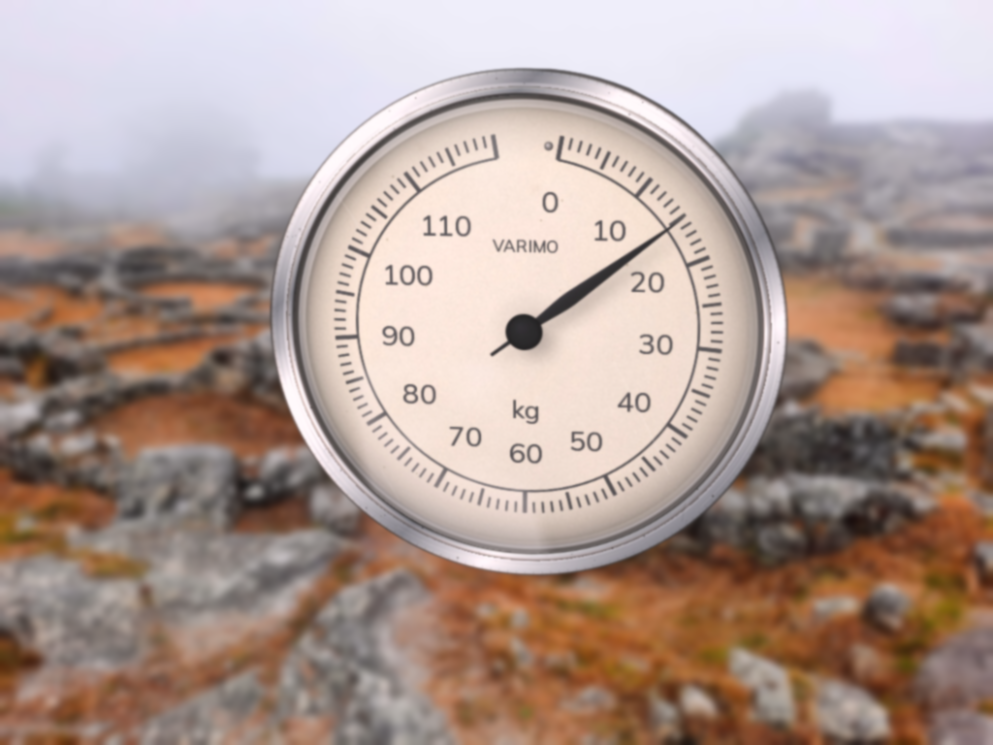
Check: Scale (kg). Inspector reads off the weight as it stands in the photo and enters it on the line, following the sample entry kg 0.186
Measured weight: kg 15
